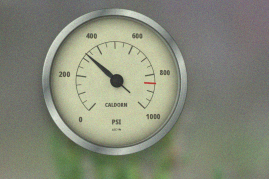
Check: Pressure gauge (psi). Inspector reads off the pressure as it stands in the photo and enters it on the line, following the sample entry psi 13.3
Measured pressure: psi 325
